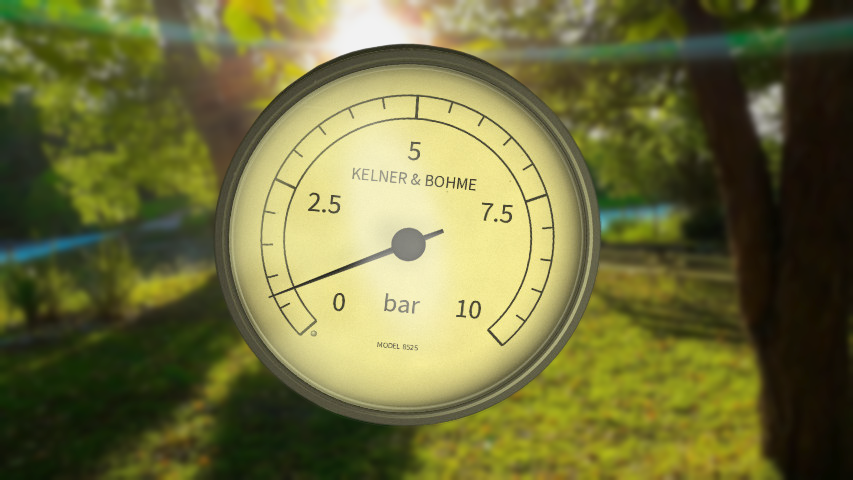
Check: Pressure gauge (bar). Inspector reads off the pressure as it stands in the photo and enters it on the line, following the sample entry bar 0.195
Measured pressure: bar 0.75
